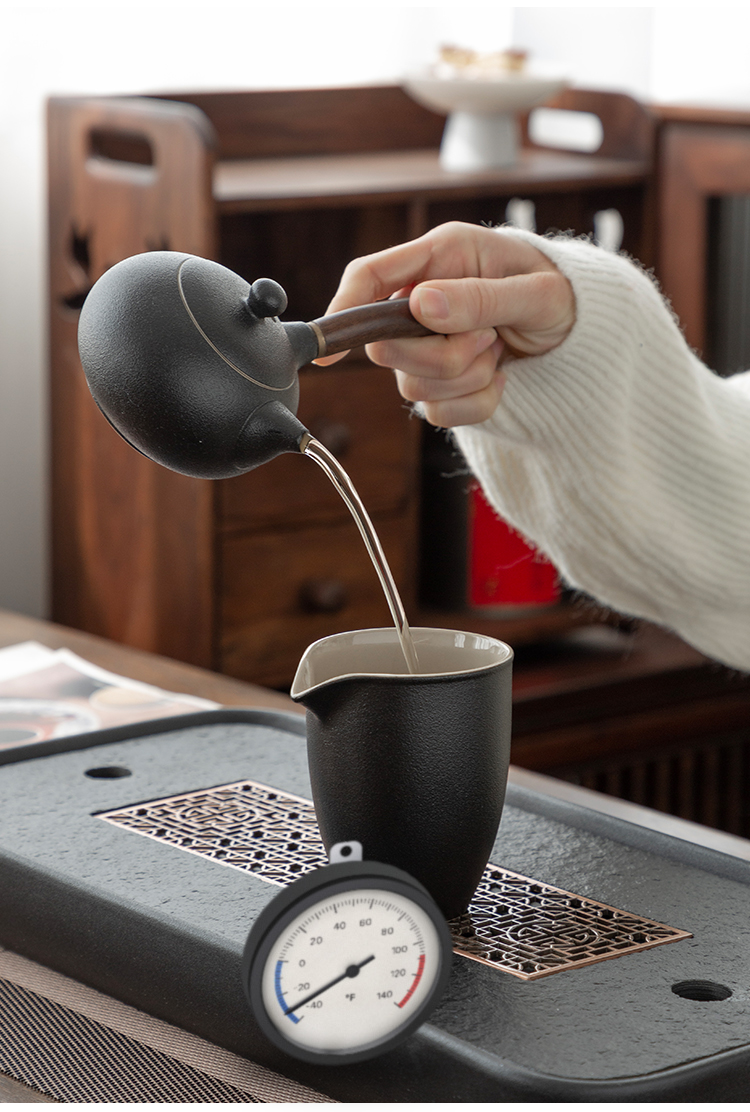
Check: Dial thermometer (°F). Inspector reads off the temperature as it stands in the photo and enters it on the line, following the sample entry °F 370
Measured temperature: °F -30
